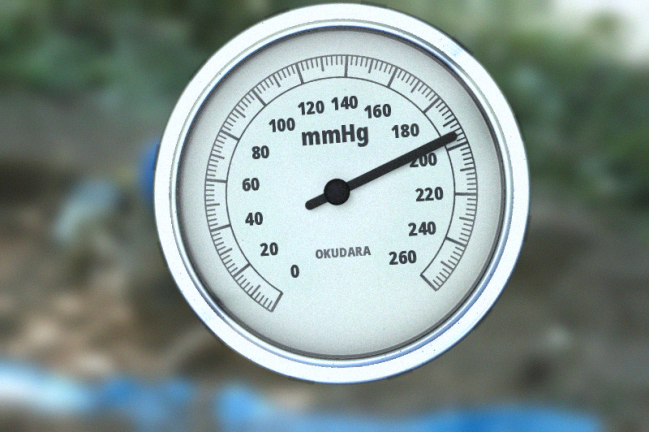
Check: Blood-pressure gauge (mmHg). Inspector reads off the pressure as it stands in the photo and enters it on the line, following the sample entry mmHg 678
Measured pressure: mmHg 196
